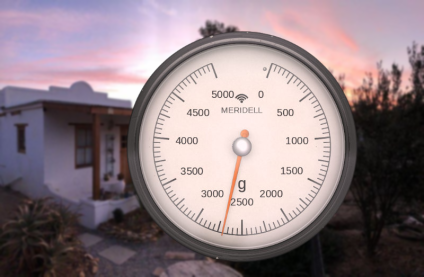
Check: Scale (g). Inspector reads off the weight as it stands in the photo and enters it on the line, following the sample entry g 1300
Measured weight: g 2700
